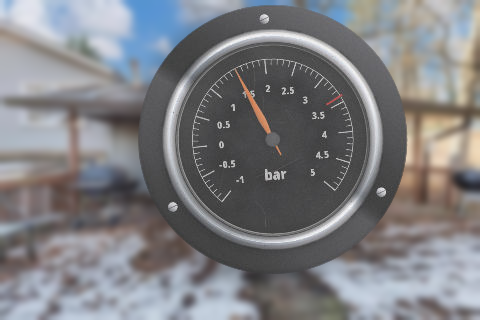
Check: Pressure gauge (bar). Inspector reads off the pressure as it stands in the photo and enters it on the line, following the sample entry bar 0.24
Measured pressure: bar 1.5
